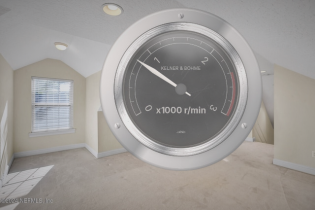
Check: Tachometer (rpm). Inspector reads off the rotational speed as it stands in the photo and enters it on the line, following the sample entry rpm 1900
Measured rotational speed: rpm 800
